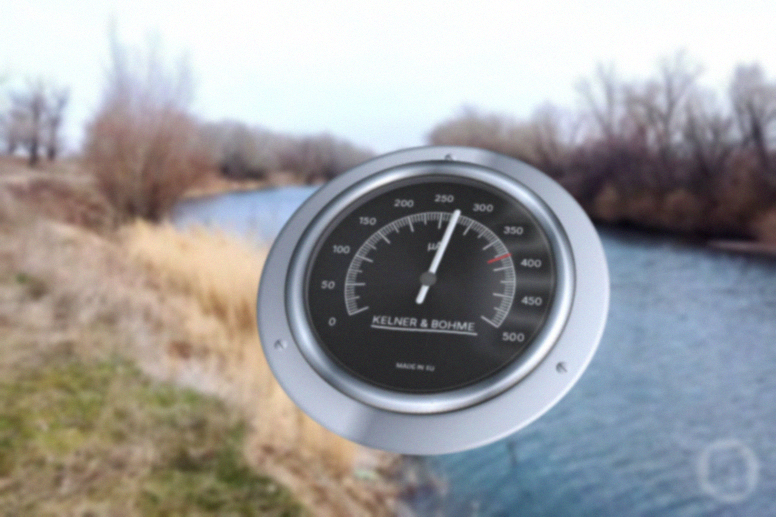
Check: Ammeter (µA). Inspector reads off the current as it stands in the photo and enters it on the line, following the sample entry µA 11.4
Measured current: µA 275
